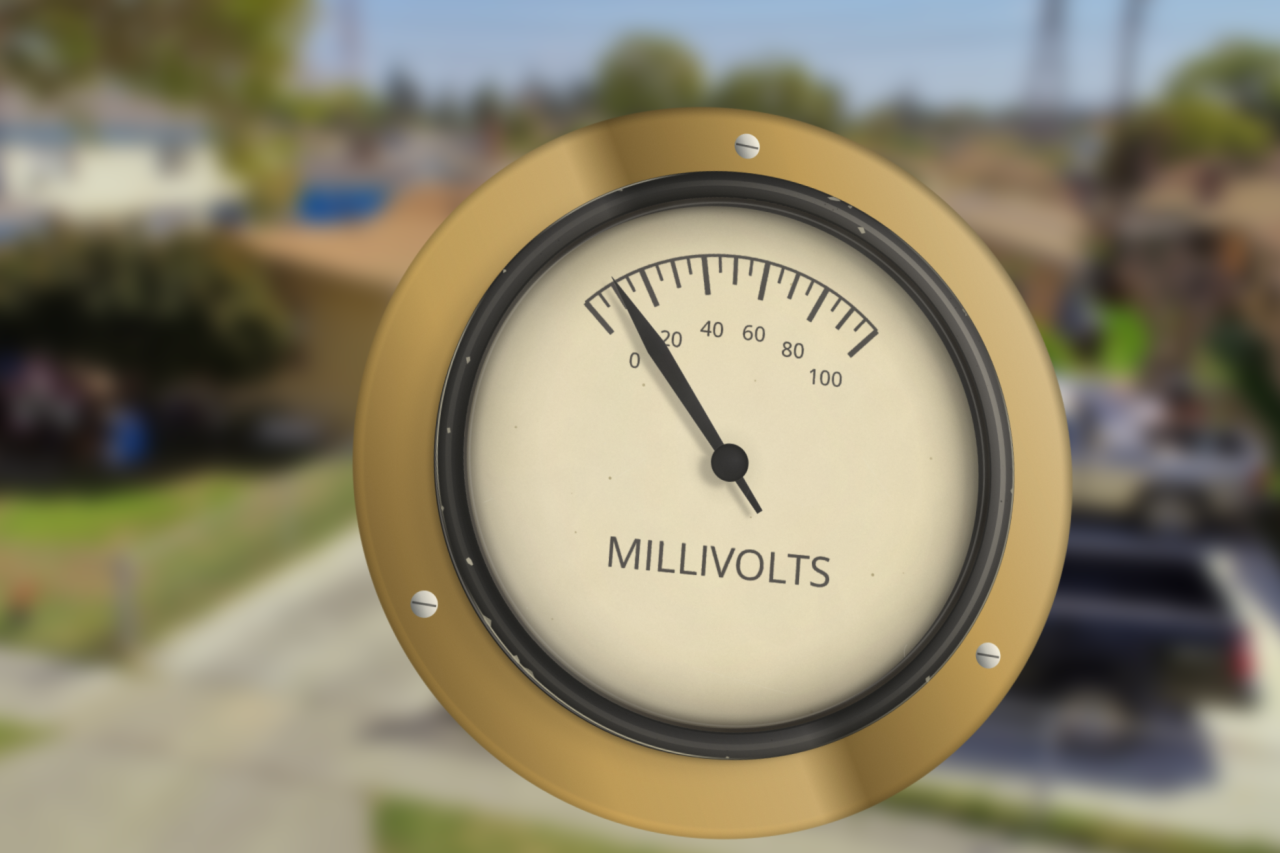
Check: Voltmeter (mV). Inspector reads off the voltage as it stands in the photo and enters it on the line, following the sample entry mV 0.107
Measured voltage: mV 10
